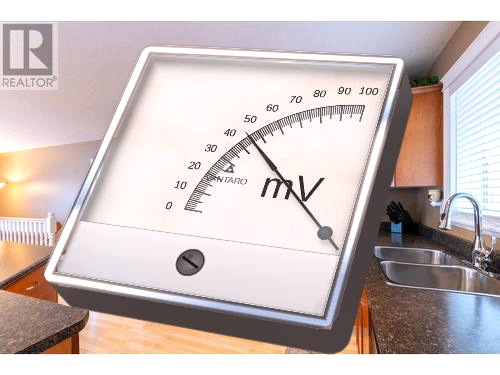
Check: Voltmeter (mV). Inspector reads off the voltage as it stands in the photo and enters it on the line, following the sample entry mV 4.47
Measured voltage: mV 45
